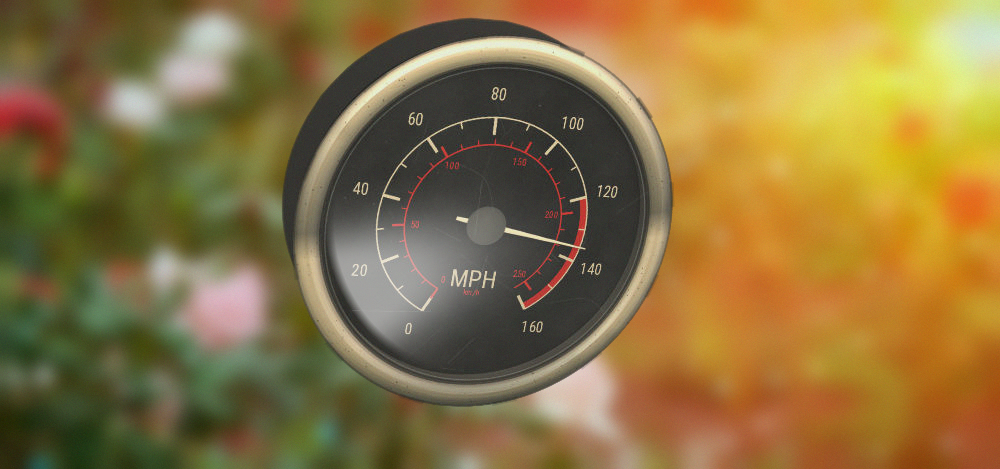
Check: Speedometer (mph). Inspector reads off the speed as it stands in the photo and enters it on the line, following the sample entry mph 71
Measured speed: mph 135
